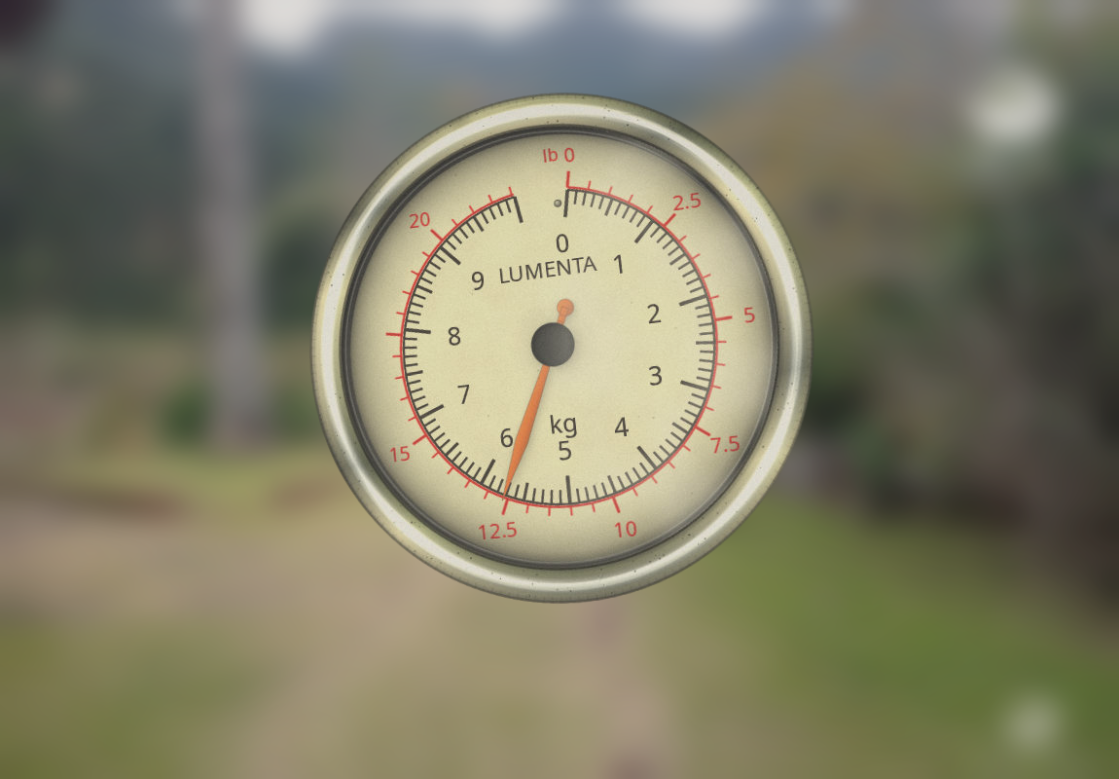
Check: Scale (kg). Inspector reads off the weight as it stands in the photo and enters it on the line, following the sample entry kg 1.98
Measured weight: kg 5.7
